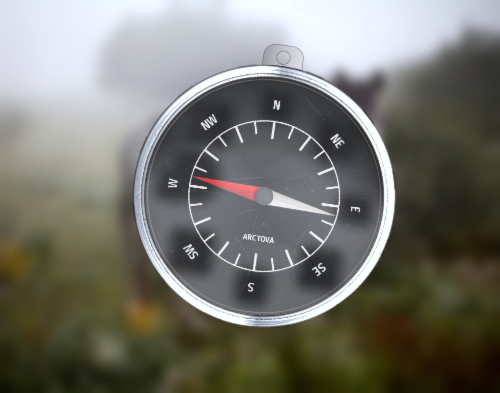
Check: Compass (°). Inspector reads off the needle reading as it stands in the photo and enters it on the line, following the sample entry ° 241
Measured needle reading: ° 277.5
